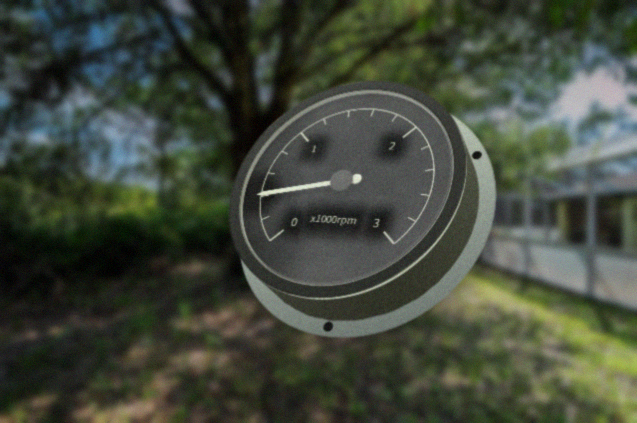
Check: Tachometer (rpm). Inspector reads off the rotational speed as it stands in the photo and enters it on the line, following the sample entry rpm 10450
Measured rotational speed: rpm 400
